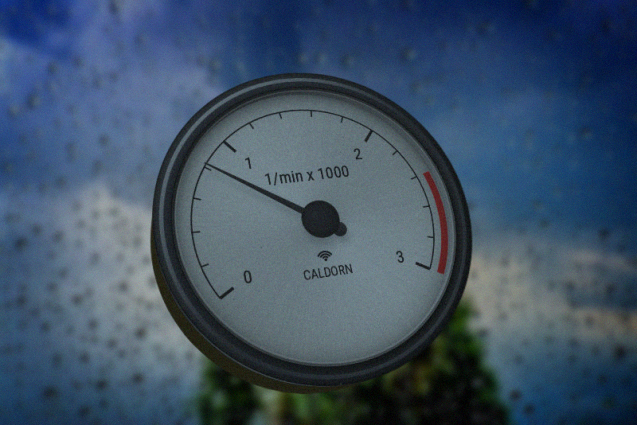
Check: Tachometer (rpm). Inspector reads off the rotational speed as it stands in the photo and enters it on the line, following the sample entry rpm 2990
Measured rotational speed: rpm 800
